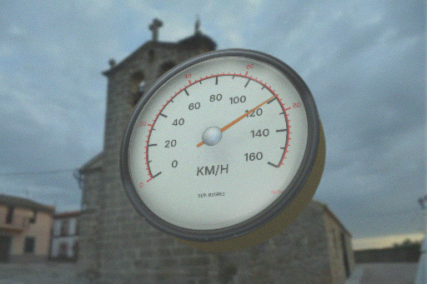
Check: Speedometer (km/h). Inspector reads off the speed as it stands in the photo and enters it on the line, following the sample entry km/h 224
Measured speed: km/h 120
